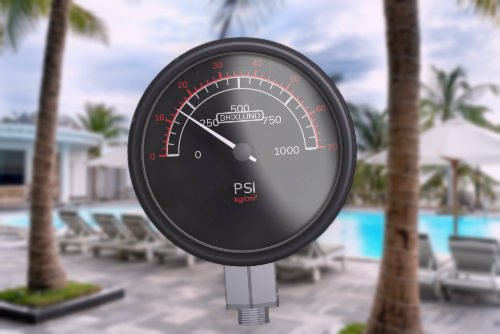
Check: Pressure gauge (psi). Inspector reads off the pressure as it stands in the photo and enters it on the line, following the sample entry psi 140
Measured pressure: psi 200
